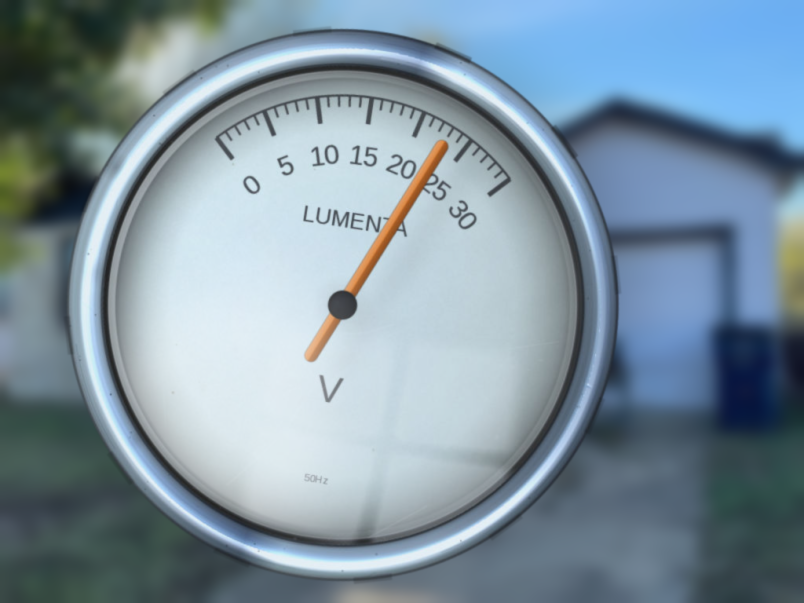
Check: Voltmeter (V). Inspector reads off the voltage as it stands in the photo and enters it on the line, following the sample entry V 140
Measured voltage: V 23
